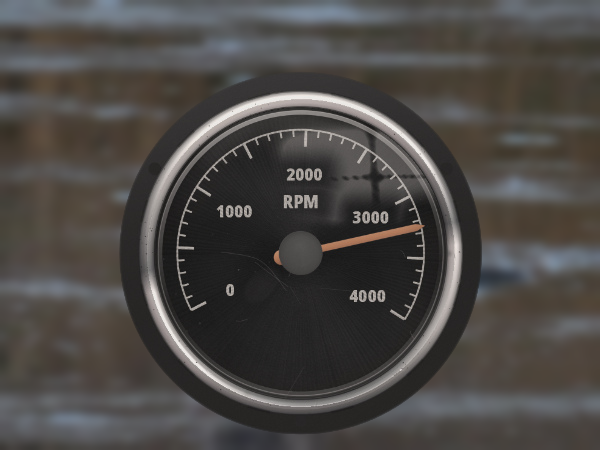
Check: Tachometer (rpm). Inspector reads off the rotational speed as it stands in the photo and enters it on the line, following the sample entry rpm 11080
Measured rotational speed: rpm 3250
